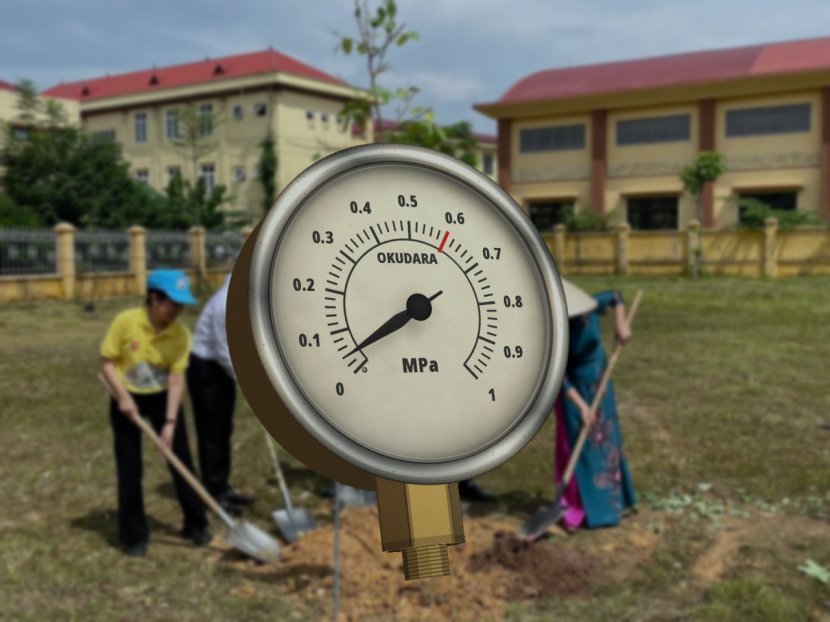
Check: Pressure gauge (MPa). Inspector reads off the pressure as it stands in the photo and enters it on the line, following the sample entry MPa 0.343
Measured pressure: MPa 0.04
